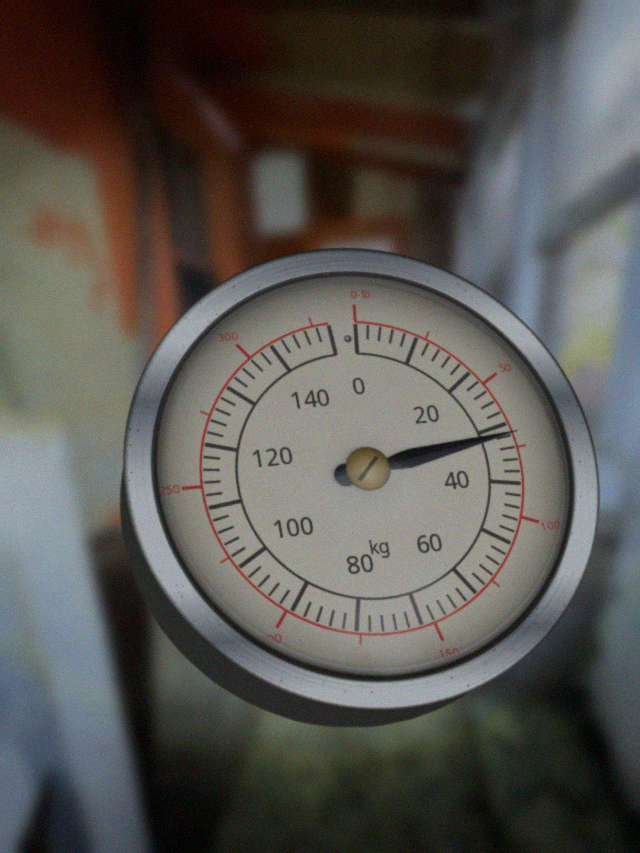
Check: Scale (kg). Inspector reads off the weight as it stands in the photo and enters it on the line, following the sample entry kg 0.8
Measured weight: kg 32
